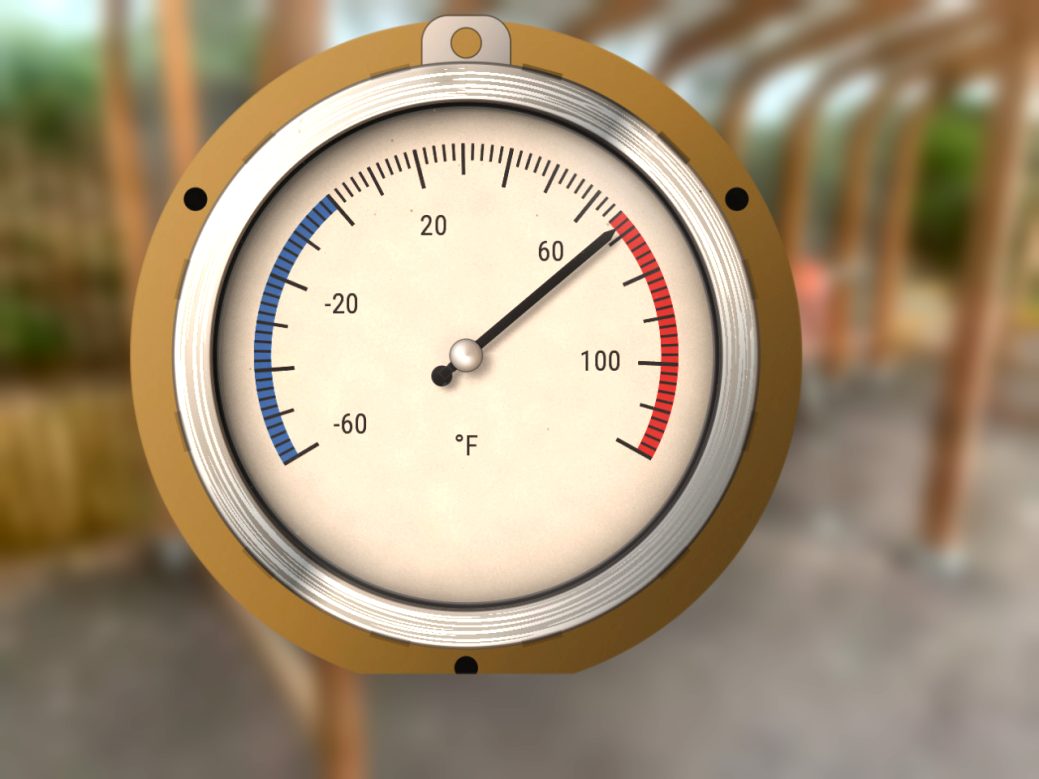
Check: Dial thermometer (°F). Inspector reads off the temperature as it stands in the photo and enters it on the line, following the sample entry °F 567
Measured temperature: °F 68
